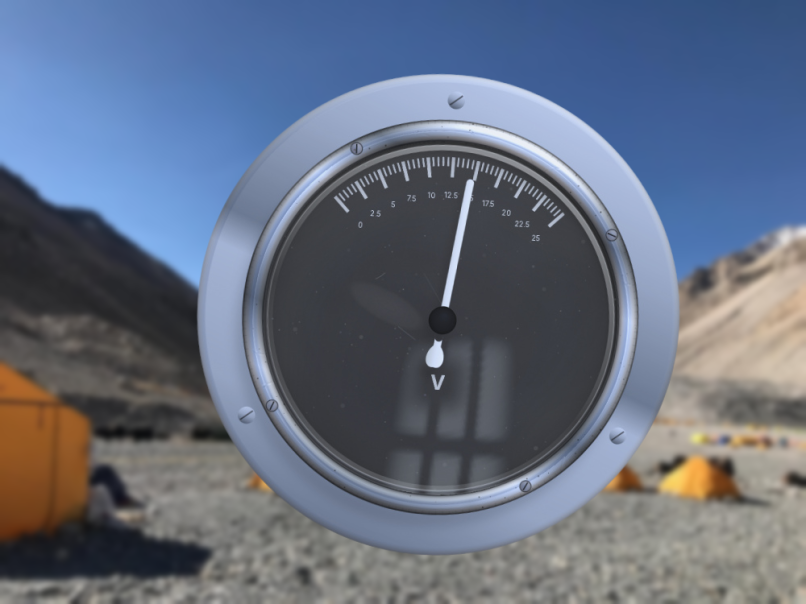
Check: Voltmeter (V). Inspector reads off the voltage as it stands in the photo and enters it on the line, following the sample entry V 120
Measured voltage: V 14.5
